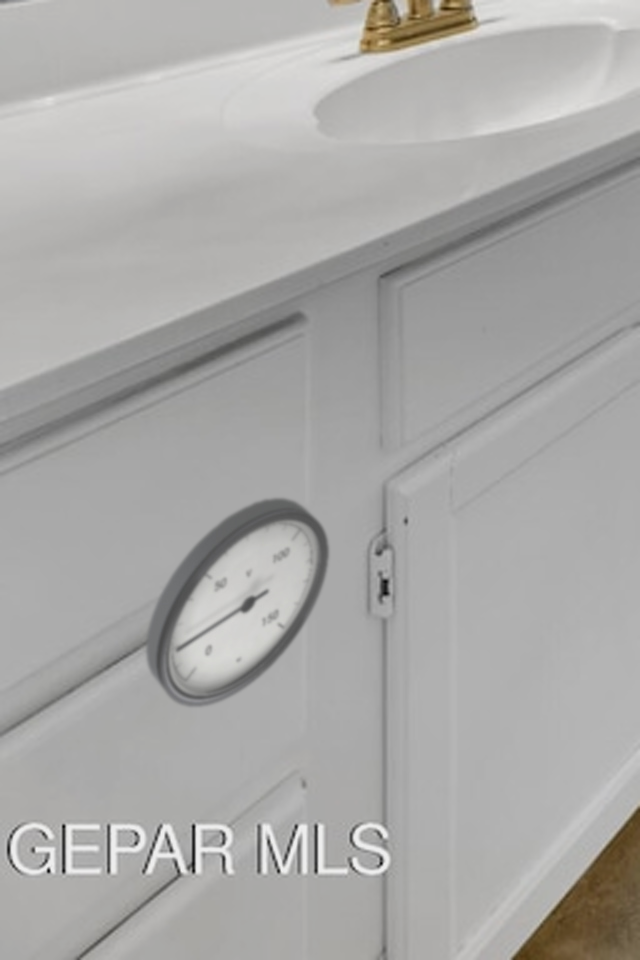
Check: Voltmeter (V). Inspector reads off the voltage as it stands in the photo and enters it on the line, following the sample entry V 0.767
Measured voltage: V 20
